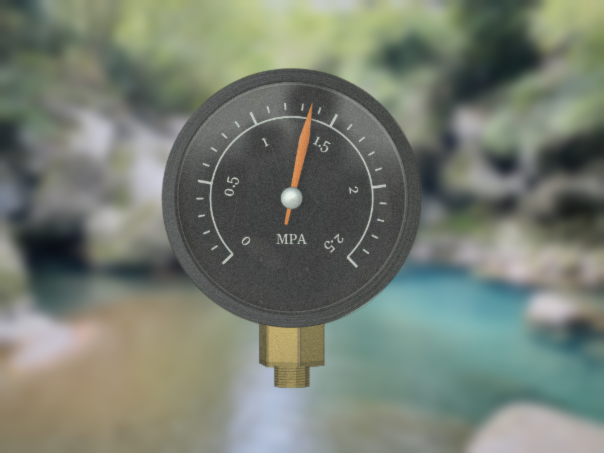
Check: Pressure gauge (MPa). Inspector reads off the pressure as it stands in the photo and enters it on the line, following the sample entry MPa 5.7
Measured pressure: MPa 1.35
